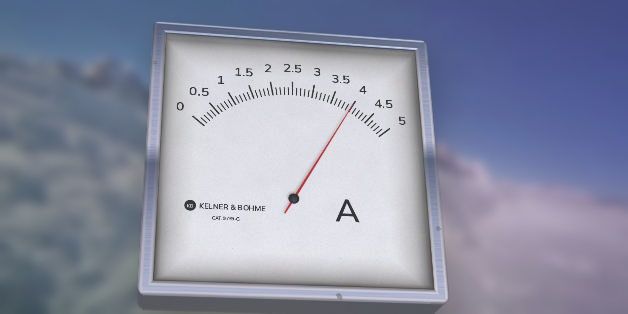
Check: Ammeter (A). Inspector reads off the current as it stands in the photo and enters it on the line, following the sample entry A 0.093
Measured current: A 4
